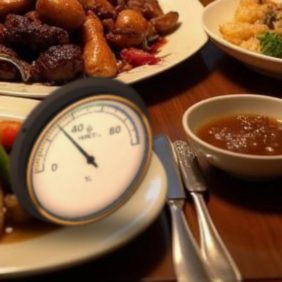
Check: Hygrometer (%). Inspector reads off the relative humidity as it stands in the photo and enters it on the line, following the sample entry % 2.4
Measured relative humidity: % 30
